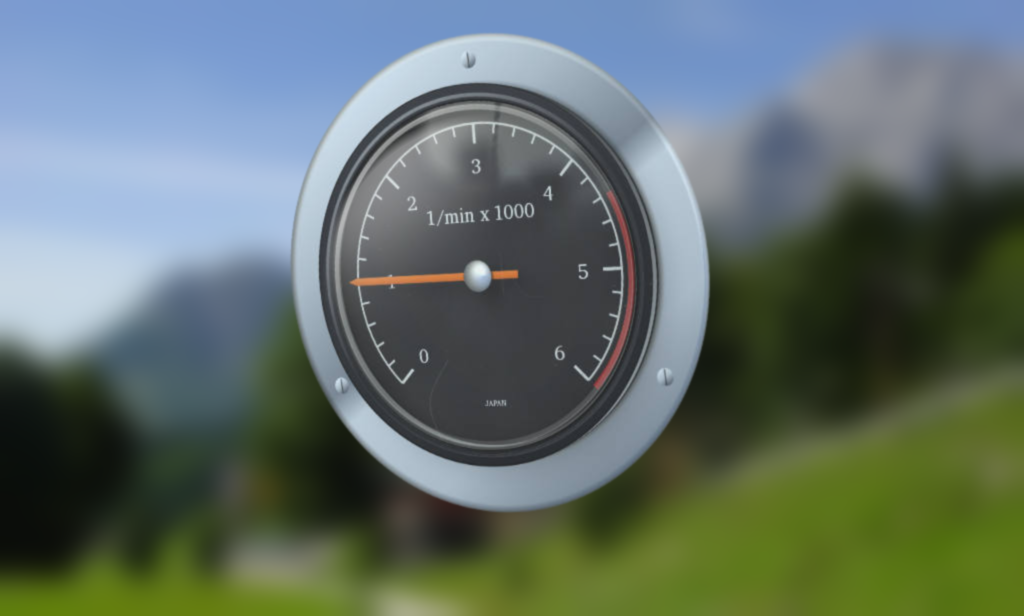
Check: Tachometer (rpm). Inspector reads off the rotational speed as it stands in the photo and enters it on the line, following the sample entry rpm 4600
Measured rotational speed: rpm 1000
